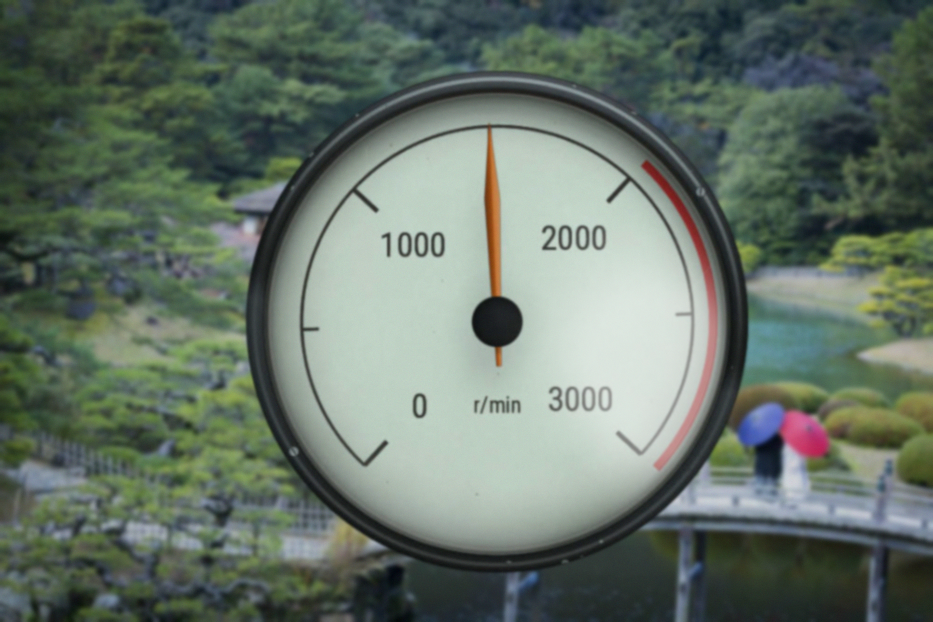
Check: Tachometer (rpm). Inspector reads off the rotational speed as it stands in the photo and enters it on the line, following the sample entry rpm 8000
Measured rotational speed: rpm 1500
